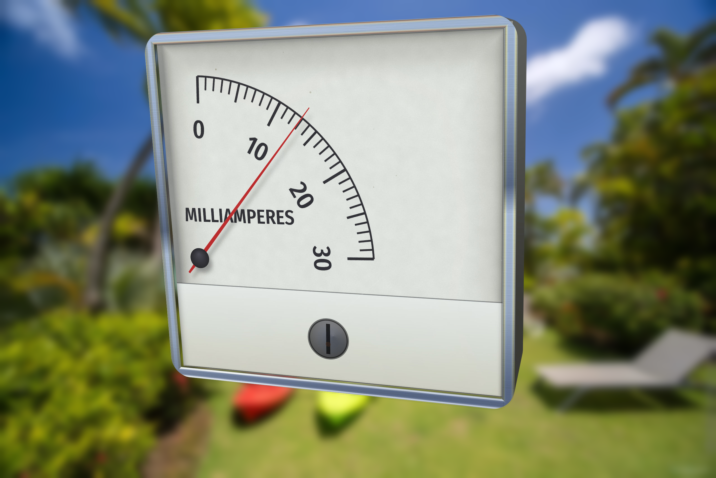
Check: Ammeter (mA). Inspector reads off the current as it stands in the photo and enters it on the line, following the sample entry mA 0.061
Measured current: mA 13
